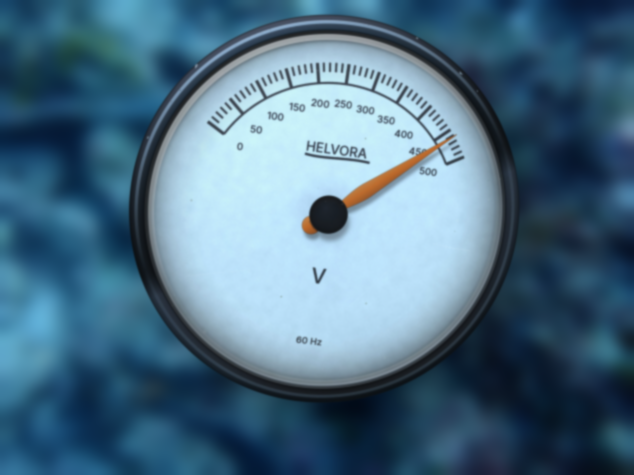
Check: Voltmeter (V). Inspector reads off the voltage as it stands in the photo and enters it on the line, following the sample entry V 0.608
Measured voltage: V 460
